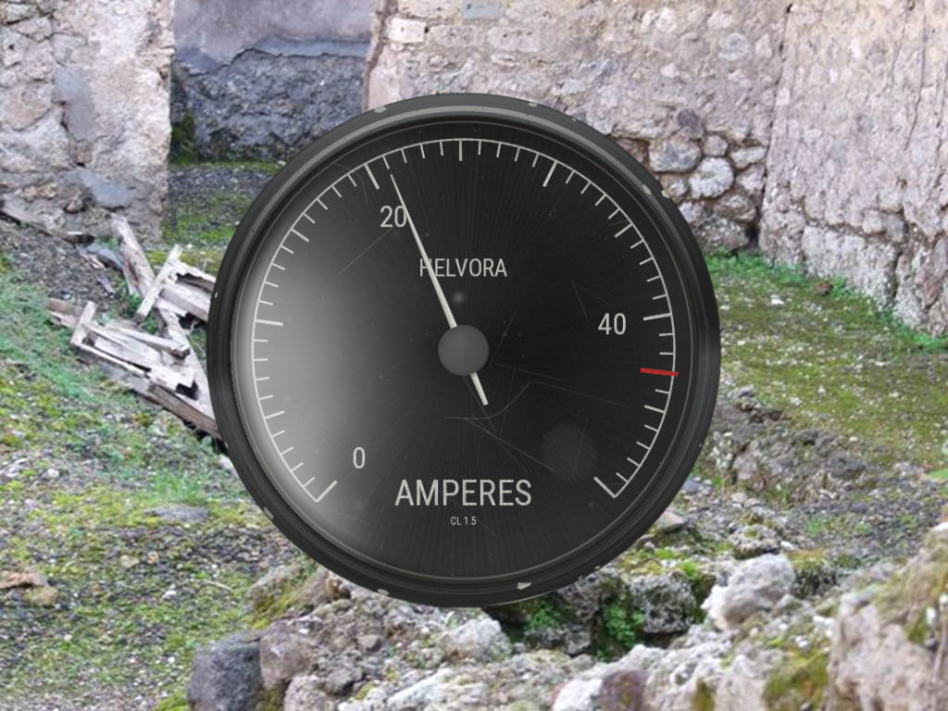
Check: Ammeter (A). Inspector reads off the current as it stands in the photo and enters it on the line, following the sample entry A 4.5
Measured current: A 21
